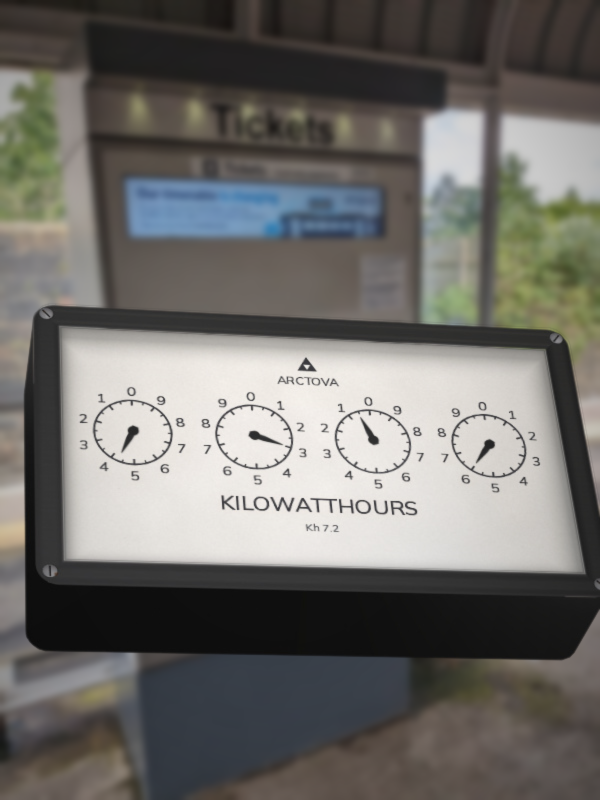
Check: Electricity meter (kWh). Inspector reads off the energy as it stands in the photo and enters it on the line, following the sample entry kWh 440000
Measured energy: kWh 4306
